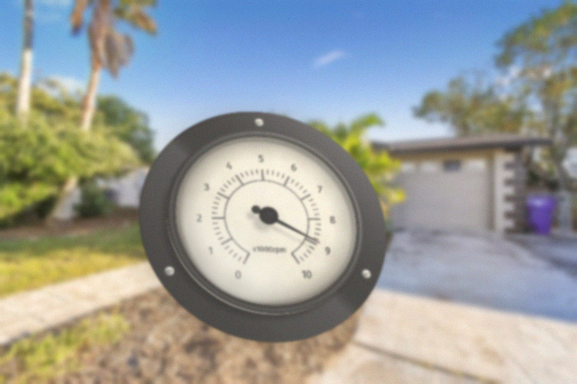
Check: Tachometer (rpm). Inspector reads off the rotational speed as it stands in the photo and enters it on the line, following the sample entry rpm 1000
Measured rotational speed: rpm 9000
